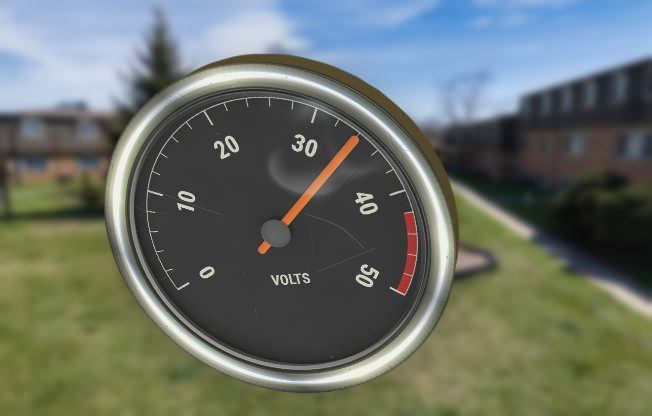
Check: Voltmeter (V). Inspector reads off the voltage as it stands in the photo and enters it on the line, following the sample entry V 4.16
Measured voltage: V 34
